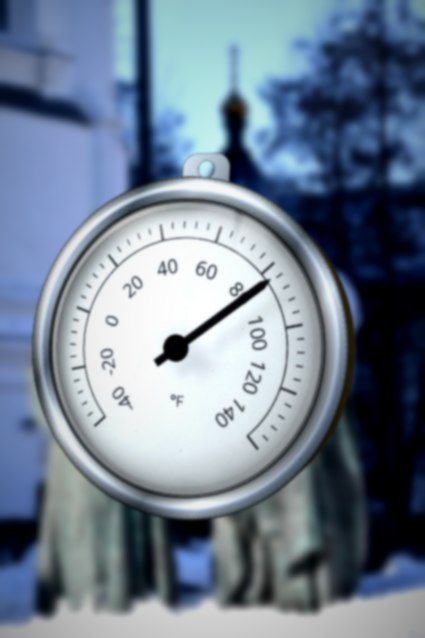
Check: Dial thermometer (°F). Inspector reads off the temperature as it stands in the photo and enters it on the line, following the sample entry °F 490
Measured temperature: °F 84
